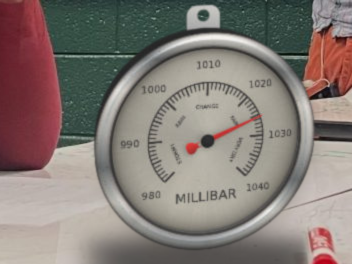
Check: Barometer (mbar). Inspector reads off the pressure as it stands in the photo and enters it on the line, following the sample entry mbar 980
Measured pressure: mbar 1025
